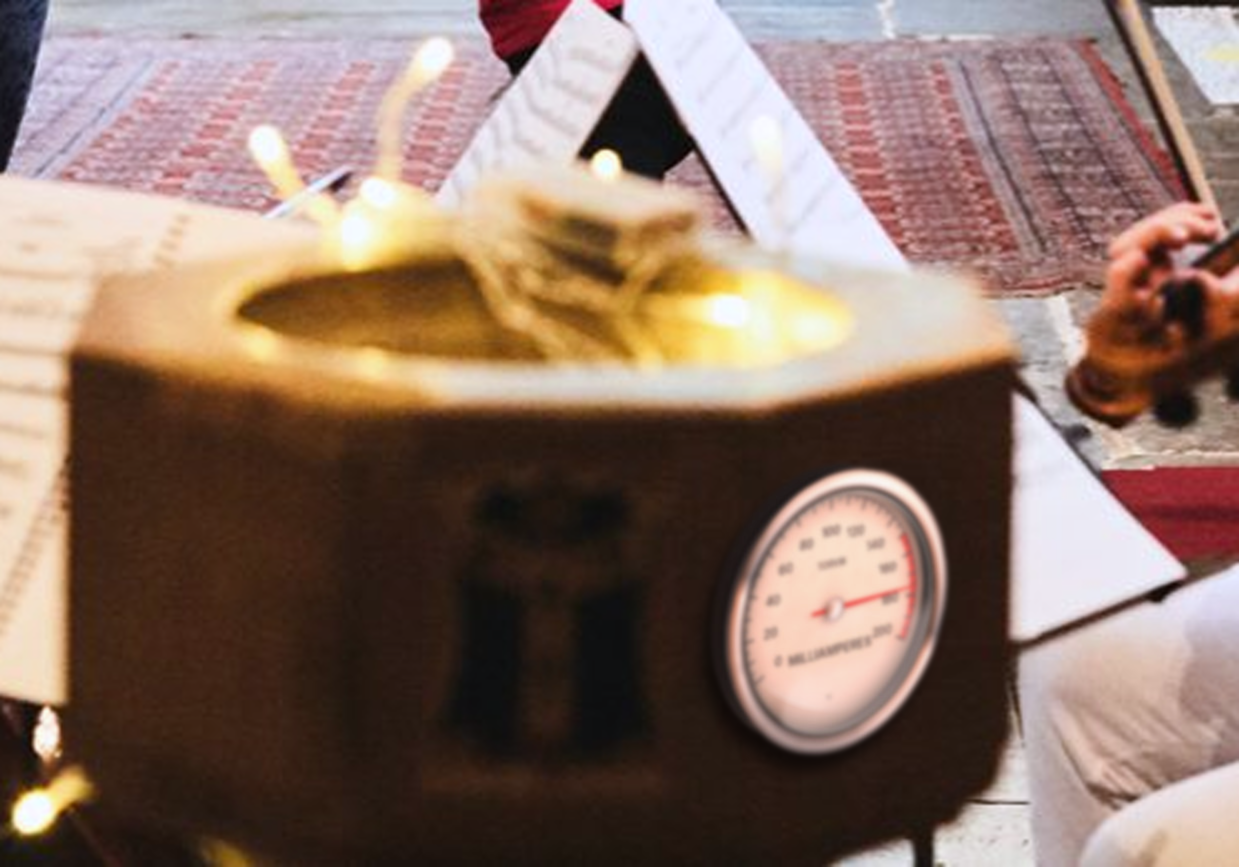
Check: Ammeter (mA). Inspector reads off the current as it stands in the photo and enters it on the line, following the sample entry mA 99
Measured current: mA 175
